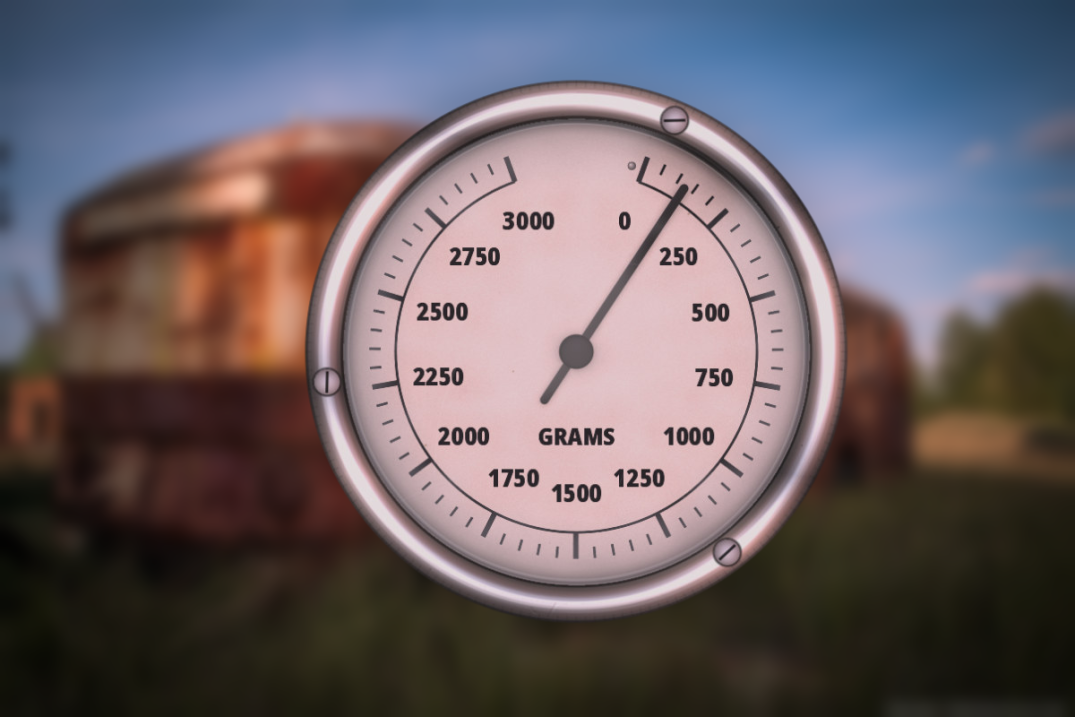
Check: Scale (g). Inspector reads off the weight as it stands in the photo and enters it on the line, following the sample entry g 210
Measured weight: g 125
